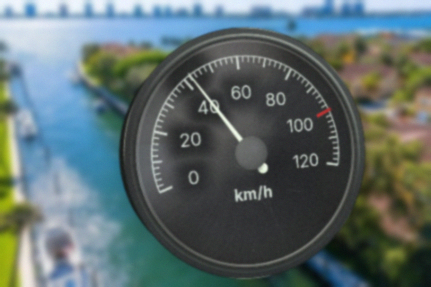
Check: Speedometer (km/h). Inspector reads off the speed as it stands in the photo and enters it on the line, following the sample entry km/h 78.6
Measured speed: km/h 42
